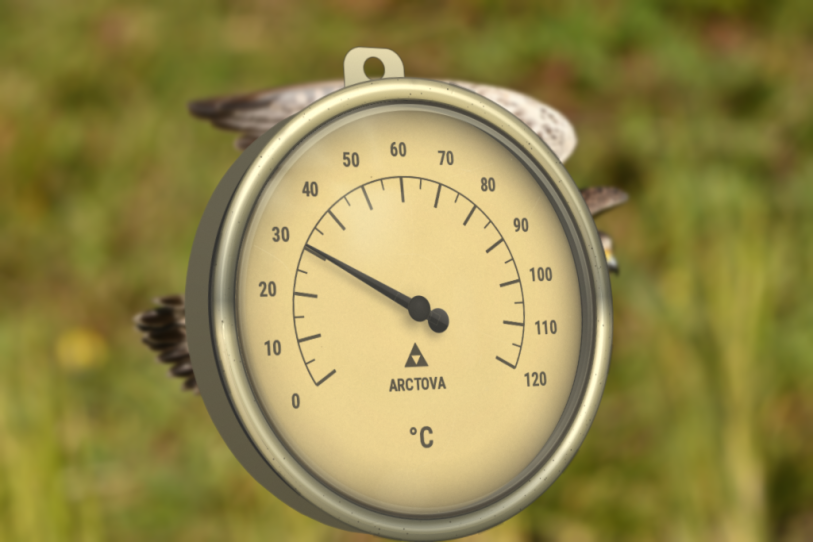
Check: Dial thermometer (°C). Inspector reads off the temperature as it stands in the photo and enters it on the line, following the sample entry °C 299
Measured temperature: °C 30
